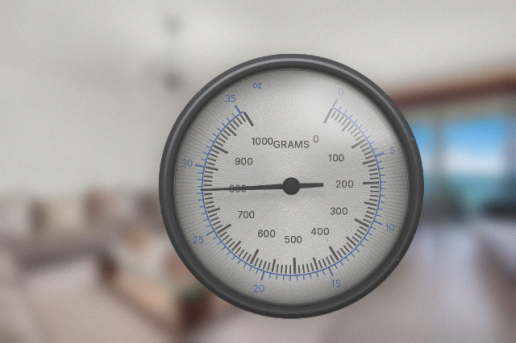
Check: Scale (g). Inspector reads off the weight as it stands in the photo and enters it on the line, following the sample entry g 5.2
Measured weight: g 800
